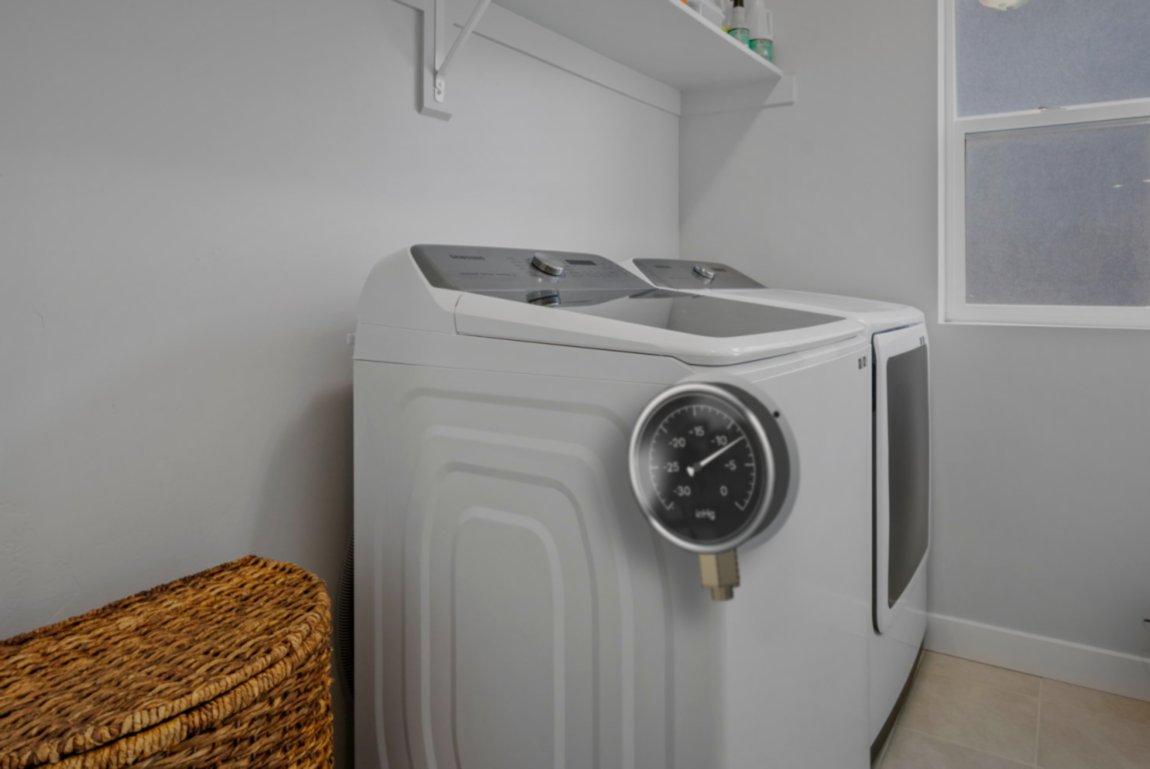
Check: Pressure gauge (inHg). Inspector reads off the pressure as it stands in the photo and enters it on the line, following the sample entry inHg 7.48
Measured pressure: inHg -8
